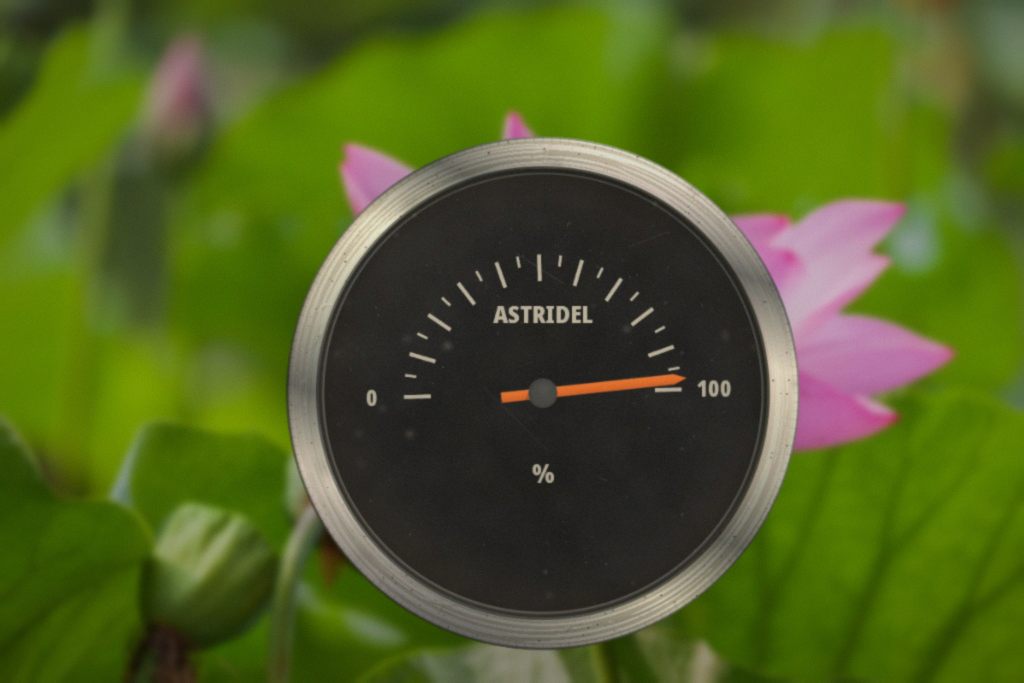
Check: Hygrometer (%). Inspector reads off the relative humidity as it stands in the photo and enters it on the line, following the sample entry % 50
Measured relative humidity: % 97.5
